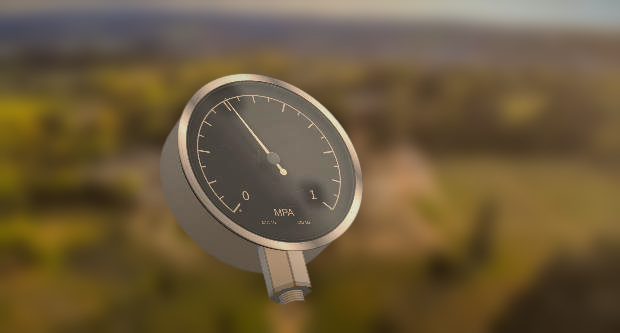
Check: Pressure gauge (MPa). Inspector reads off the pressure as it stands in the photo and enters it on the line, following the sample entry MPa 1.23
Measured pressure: MPa 0.4
